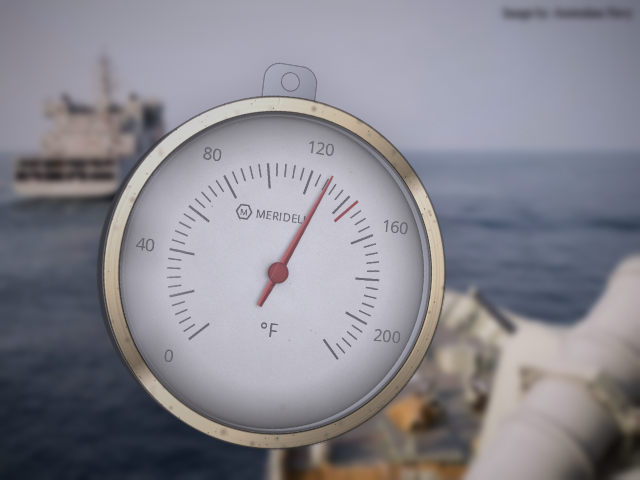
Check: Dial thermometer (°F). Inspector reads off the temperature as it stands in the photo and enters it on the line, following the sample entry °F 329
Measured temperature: °F 128
